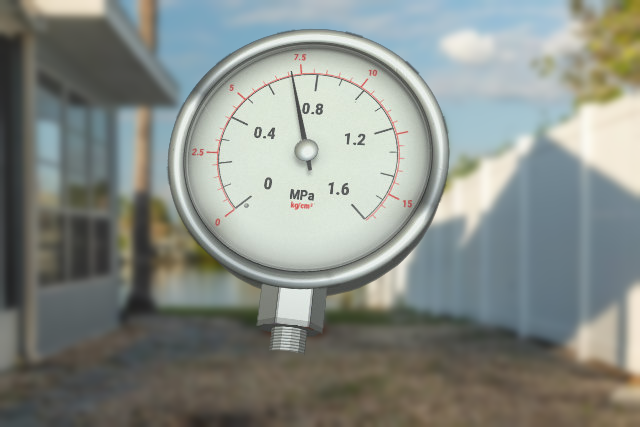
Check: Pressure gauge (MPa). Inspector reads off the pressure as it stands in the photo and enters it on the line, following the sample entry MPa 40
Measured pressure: MPa 0.7
